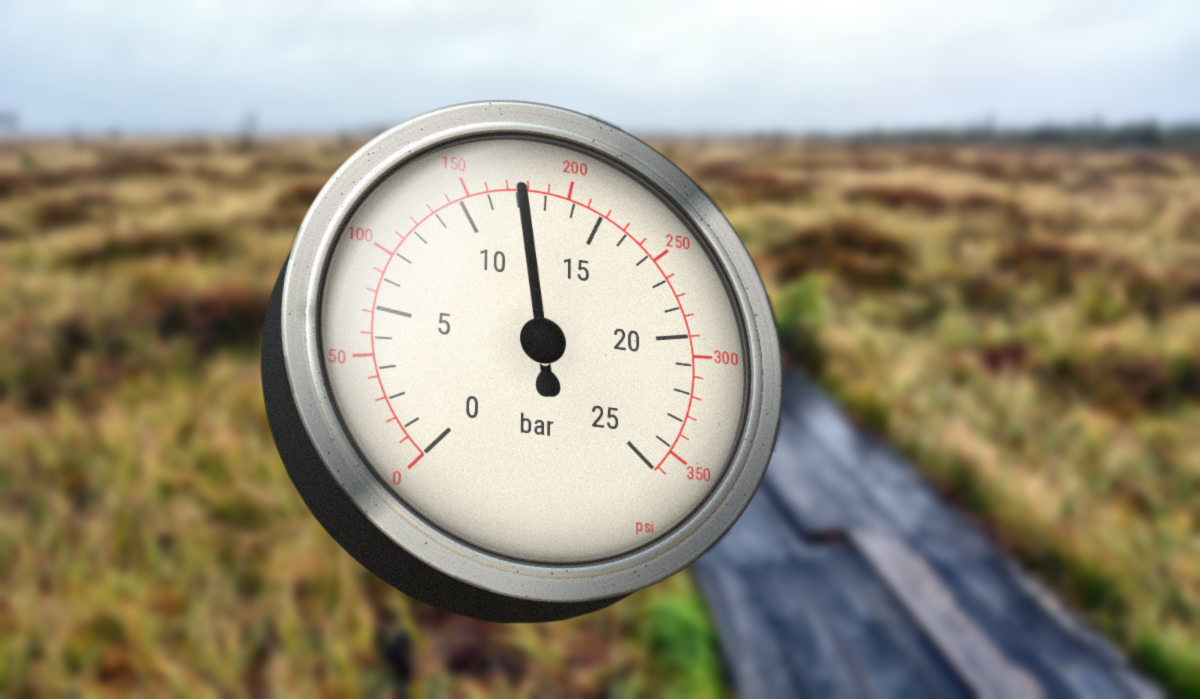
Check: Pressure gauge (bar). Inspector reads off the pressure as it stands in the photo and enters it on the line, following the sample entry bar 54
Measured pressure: bar 12
